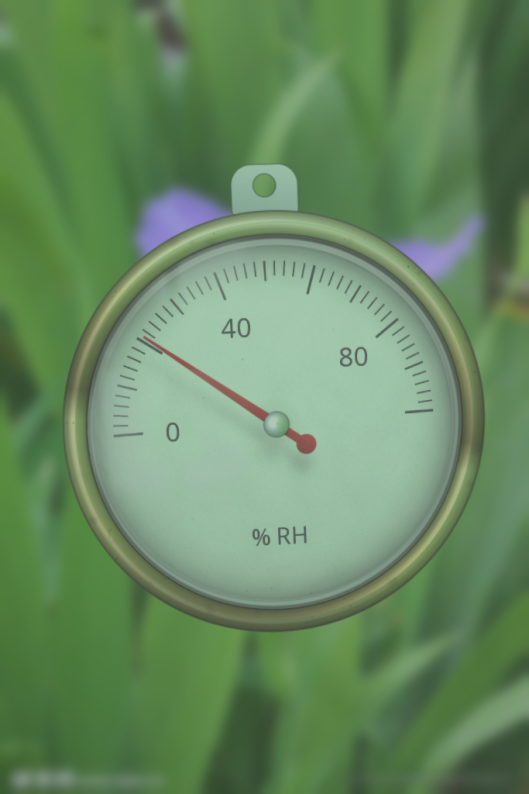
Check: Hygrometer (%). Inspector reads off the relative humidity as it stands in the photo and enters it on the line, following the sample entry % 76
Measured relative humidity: % 21
